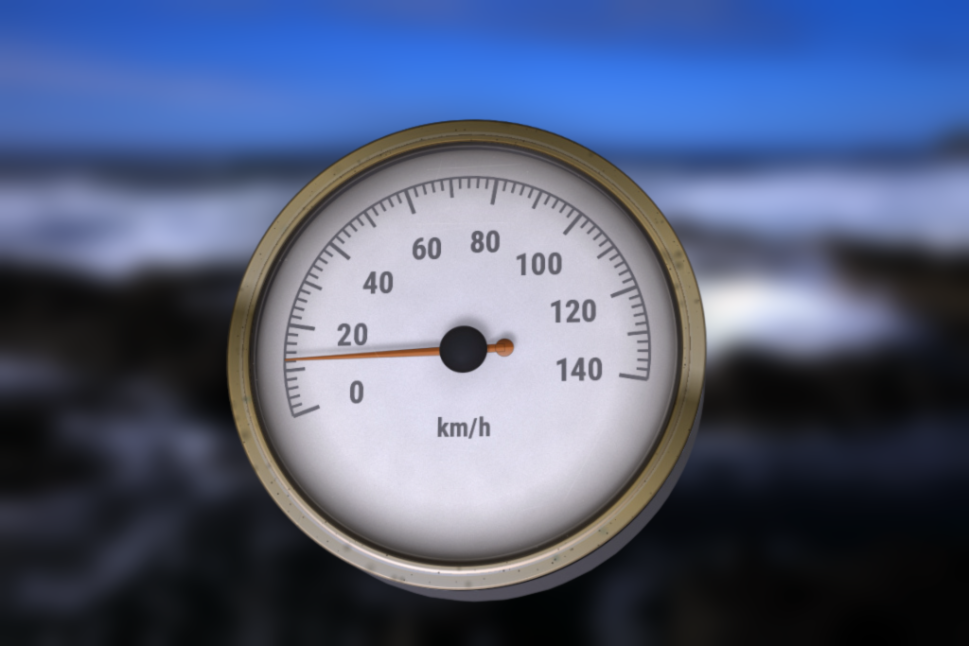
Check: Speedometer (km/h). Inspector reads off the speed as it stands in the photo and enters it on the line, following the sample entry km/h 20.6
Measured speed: km/h 12
